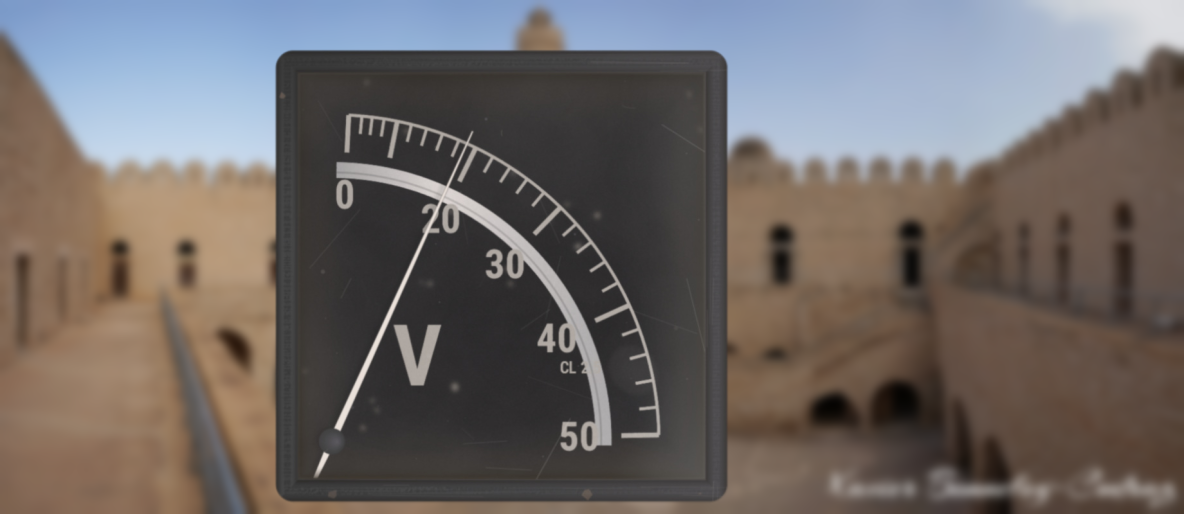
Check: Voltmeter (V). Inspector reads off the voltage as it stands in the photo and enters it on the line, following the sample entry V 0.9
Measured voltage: V 19
